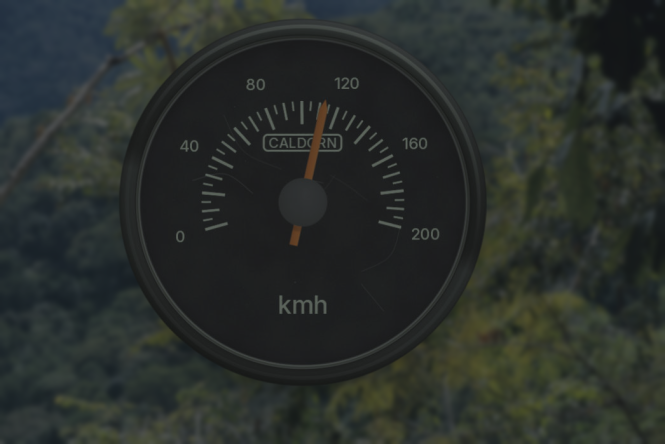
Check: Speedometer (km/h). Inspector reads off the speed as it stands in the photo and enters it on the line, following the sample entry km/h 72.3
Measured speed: km/h 112.5
